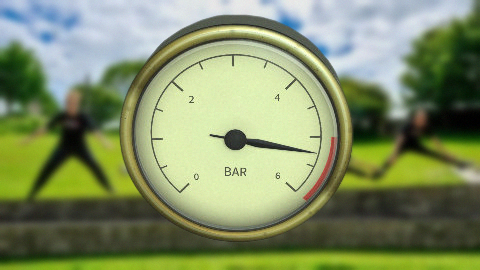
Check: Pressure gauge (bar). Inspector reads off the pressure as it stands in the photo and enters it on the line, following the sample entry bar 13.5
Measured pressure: bar 5.25
